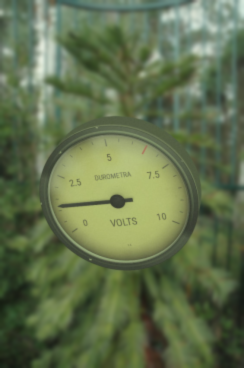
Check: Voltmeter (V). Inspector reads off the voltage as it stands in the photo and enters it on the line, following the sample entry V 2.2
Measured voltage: V 1.25
